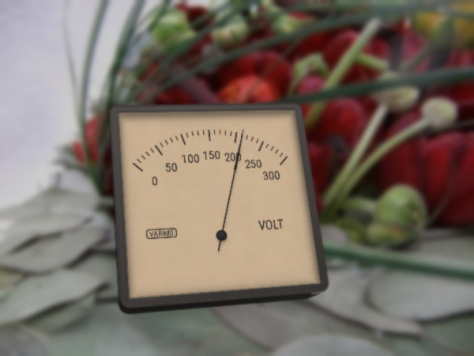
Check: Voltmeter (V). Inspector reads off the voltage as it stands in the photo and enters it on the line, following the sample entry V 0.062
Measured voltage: V 210
